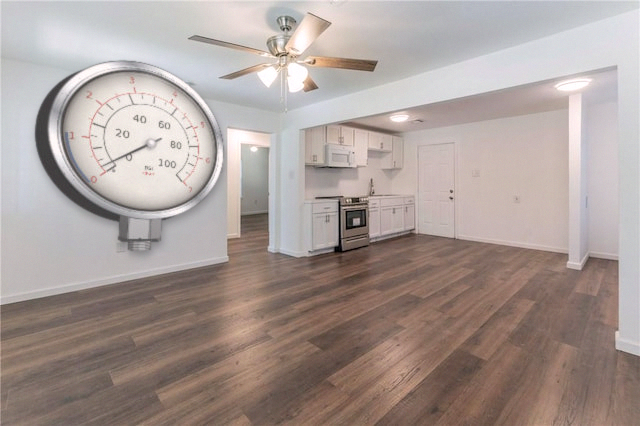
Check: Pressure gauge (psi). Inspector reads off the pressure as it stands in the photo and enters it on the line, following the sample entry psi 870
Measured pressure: psi 2.5
